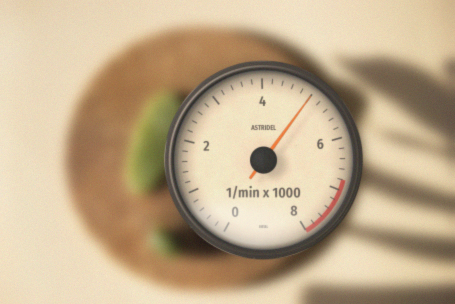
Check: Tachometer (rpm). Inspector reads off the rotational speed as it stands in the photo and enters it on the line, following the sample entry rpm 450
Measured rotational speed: rpm 5000
